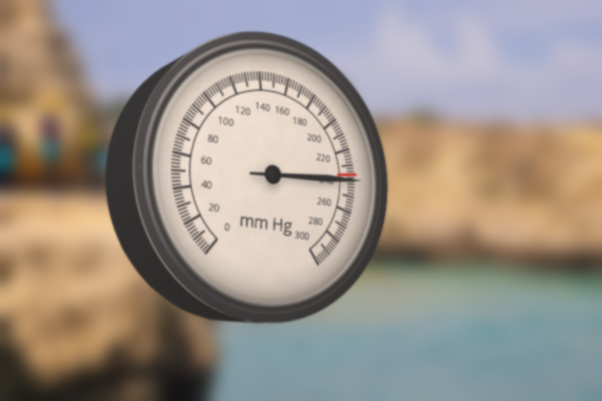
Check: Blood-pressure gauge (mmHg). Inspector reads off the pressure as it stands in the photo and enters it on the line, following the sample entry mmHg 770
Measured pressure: mmHg 240
